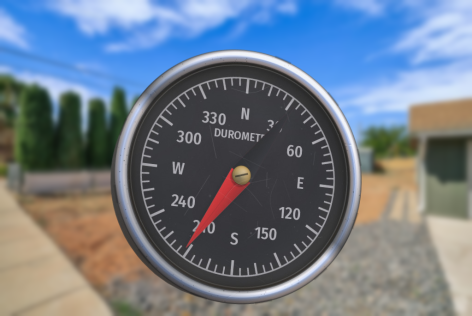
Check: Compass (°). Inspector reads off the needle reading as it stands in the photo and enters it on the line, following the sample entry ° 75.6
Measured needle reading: ° 212.5
